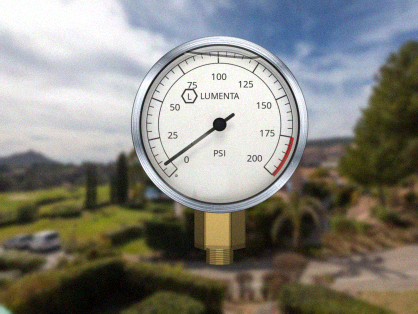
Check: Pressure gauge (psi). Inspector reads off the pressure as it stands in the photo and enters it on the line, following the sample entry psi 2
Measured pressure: psi 7.5
